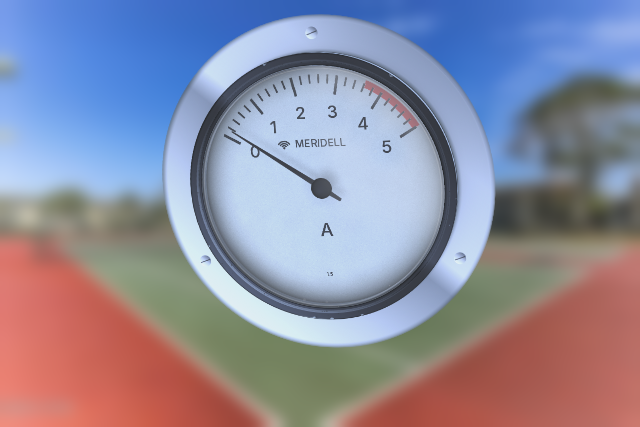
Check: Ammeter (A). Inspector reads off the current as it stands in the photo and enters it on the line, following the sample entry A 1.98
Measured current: A 0.2
